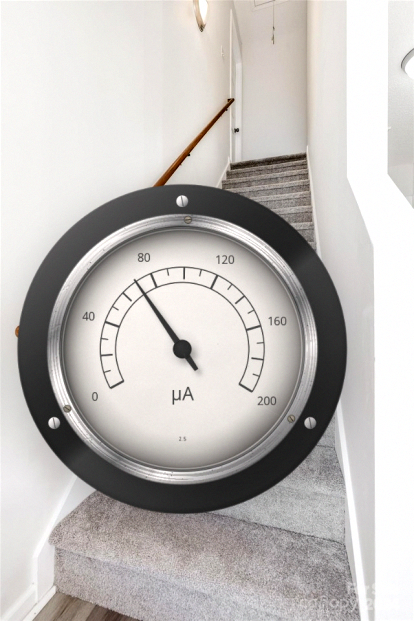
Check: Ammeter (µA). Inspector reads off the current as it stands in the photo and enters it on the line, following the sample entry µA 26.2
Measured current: µA 70
